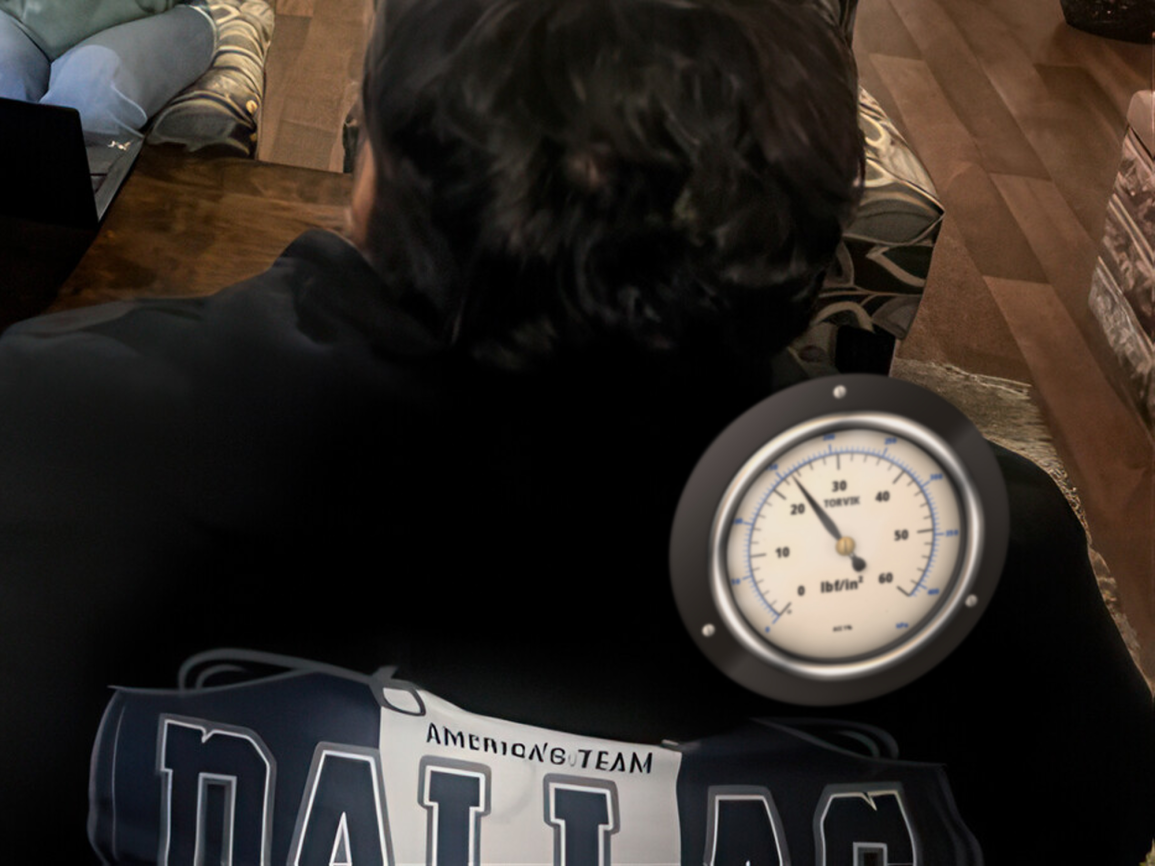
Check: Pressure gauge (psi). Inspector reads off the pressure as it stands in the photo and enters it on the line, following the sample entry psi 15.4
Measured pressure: psi 23
